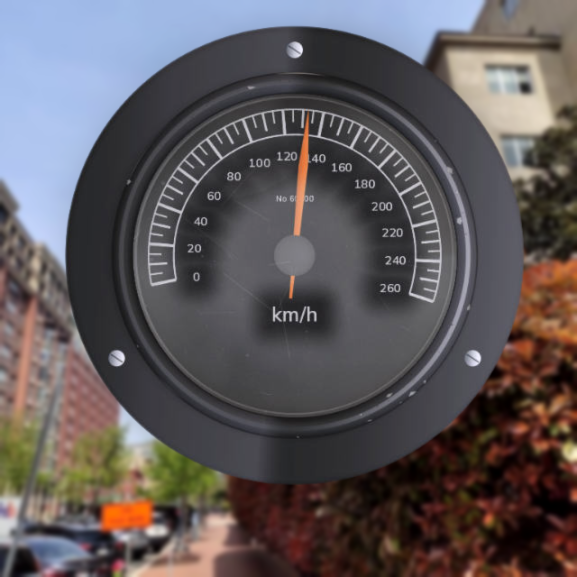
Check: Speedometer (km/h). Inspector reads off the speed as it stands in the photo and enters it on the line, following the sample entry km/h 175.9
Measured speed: km/h 132.5
